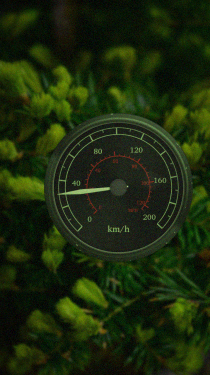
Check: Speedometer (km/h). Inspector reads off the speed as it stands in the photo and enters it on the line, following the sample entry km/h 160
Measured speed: km/h 30
